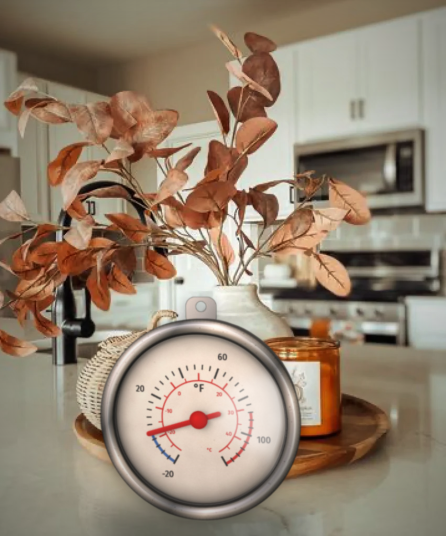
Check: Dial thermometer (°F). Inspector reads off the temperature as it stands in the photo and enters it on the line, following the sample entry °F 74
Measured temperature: °F 0
